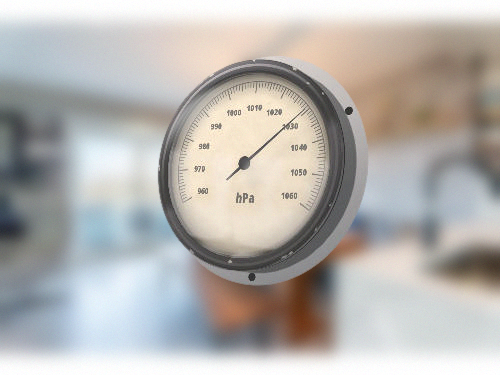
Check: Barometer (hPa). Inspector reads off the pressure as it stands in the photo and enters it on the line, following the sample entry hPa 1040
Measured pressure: hPa 1030
